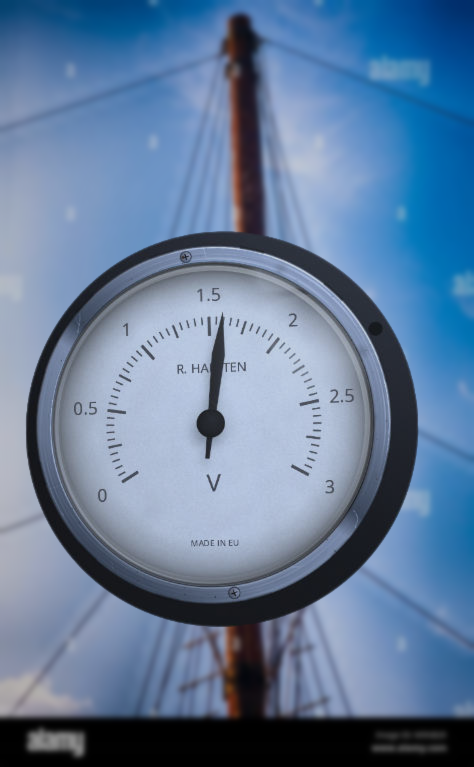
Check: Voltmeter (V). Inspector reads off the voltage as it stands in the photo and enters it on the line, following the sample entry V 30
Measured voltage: V 1.6
